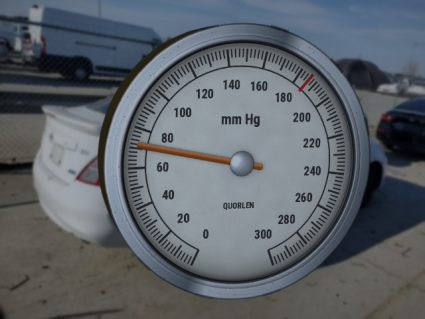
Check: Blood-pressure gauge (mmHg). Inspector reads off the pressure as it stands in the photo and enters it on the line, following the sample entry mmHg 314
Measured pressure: mmHg 72
